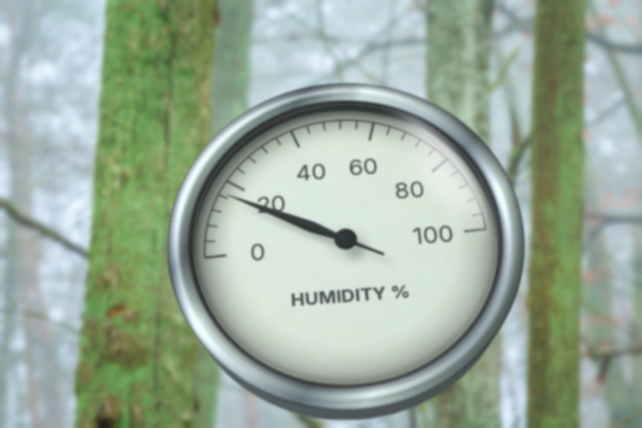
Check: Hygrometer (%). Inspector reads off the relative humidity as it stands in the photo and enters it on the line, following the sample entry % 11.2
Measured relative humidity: % 16
